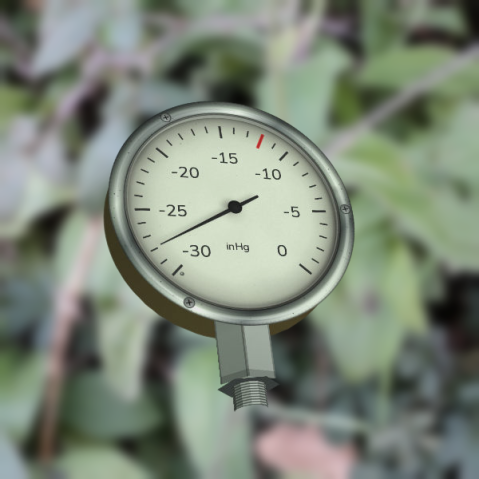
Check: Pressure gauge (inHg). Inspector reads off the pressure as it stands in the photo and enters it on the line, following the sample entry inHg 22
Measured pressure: inHg -28
